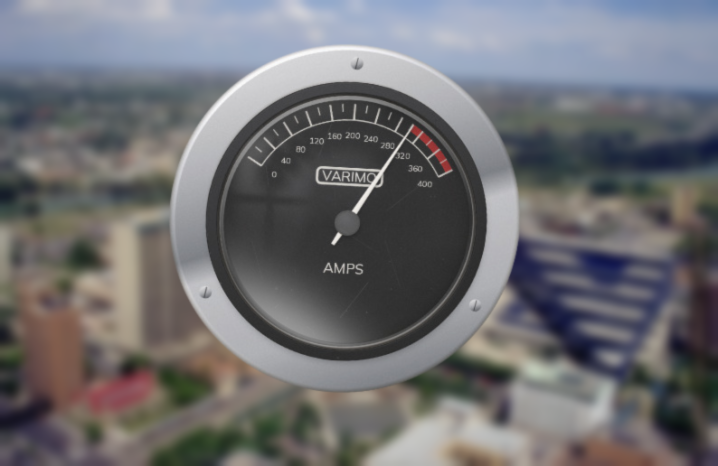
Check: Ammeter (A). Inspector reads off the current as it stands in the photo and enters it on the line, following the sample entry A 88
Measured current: A 300
